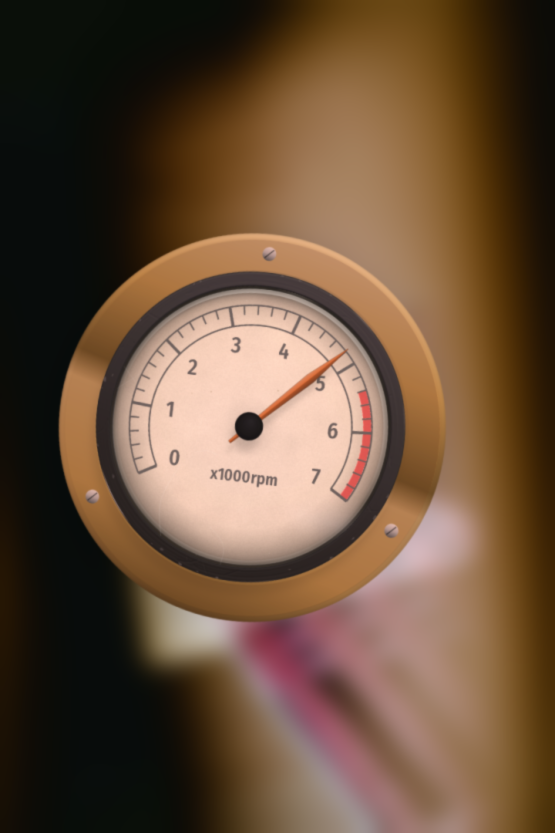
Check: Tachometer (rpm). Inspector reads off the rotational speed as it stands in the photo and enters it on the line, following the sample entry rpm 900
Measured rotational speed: rpm 4800
